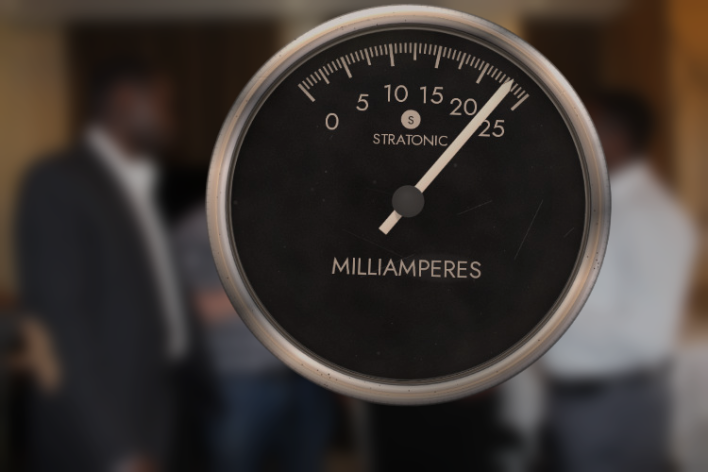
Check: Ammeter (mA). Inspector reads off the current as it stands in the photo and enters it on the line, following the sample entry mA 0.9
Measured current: mA 23
